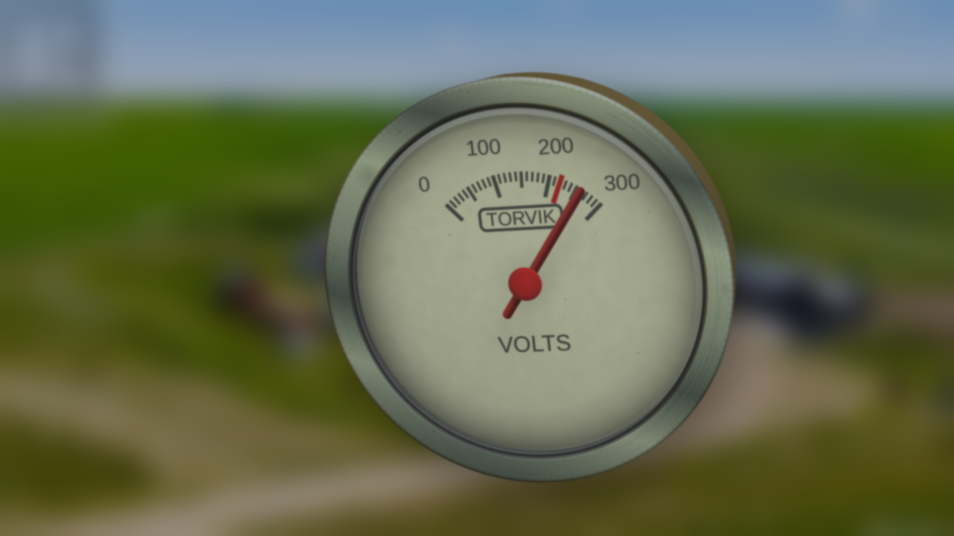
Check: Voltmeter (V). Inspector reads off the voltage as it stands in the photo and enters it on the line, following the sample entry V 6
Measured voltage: V 260
